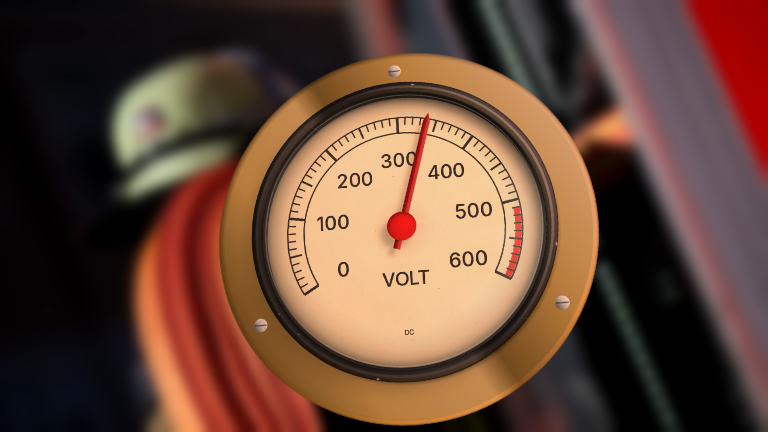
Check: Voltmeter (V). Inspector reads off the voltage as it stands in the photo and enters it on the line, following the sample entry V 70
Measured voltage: V 340
